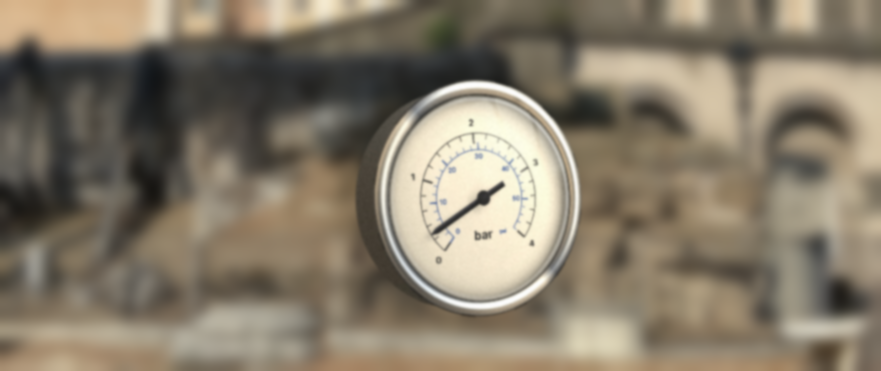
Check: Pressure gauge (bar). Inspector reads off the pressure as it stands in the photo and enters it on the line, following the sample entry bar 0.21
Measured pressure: bar 0.3
